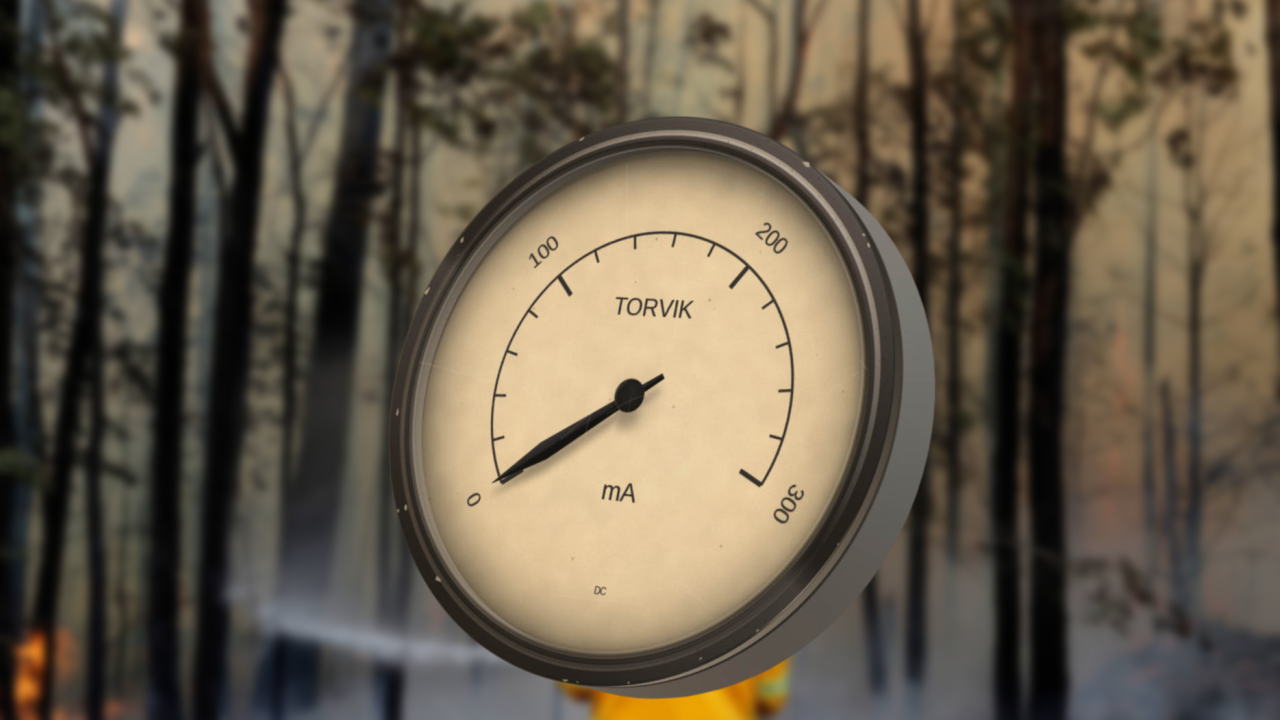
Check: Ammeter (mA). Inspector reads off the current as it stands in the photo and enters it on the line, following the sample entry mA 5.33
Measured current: mA 0
